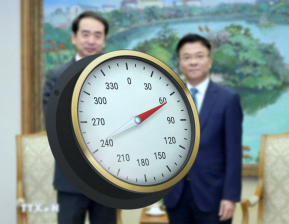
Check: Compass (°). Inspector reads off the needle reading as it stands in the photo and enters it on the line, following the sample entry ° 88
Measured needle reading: ° 65
